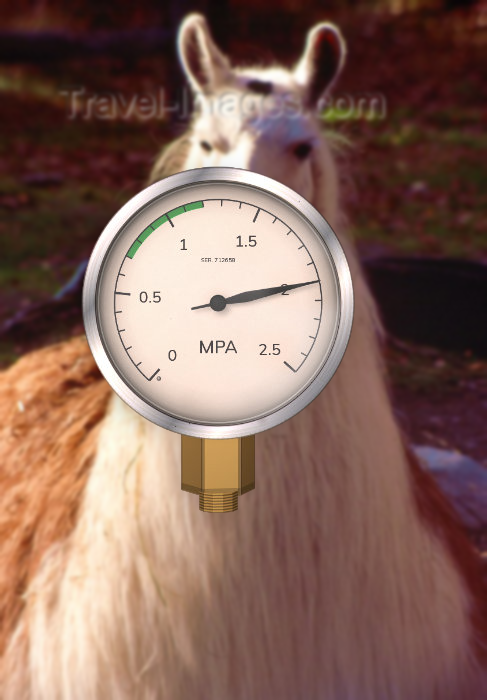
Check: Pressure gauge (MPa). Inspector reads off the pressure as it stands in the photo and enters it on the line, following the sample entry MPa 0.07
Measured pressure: MPa 2
